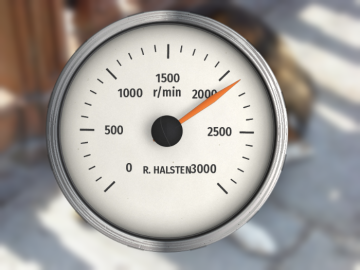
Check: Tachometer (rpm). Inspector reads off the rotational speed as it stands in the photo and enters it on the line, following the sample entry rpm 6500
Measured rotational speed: rpm 2100
